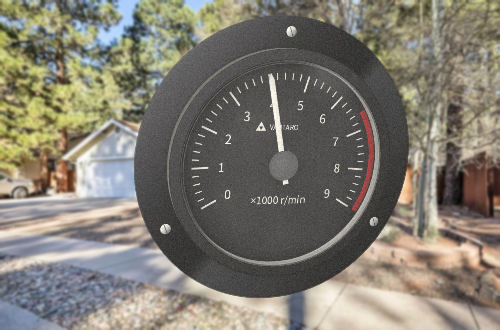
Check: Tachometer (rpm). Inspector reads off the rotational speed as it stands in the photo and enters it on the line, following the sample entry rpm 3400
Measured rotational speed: rpm 4000
